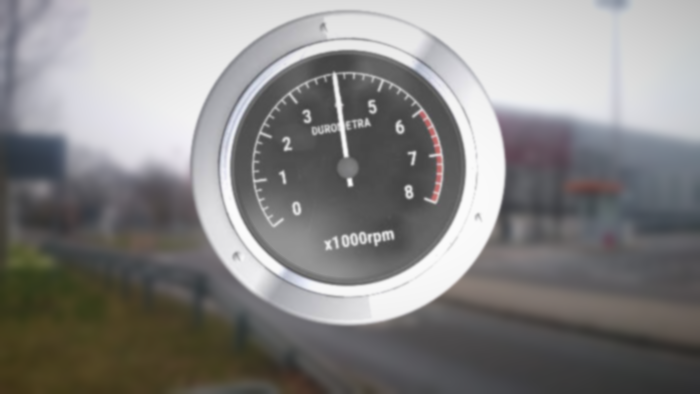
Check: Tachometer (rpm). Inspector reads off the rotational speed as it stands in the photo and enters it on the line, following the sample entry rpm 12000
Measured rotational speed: rpm 4000
